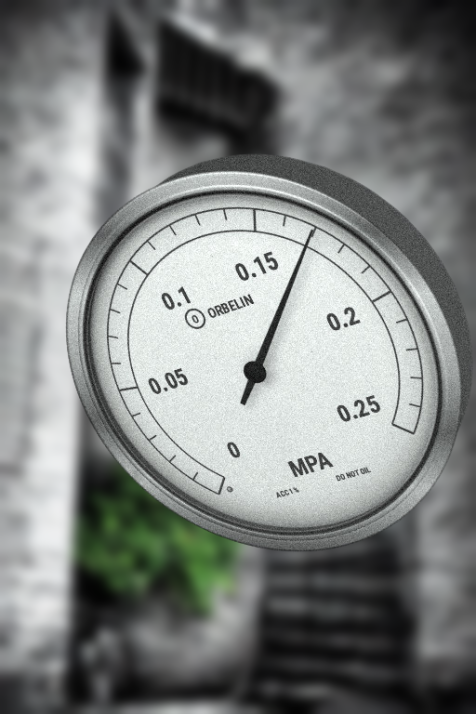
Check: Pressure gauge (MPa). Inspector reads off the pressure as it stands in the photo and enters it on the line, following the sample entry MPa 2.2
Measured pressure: MPa 0.17
